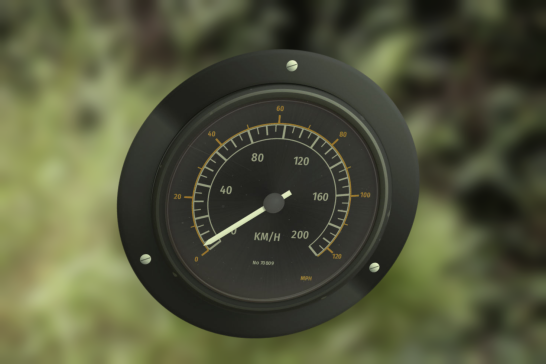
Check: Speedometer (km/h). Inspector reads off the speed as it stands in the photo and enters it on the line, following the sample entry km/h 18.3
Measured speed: km/h 5
